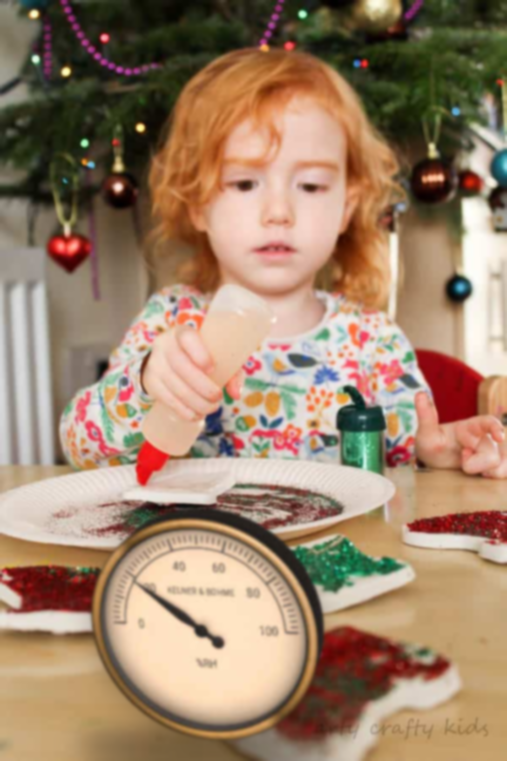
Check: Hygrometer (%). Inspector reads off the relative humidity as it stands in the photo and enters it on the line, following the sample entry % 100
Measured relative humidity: % 20
